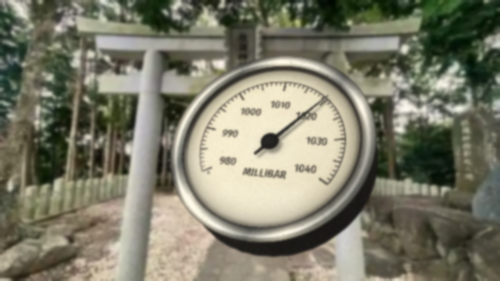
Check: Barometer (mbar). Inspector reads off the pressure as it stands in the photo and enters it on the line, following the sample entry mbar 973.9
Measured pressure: mbar 1020
